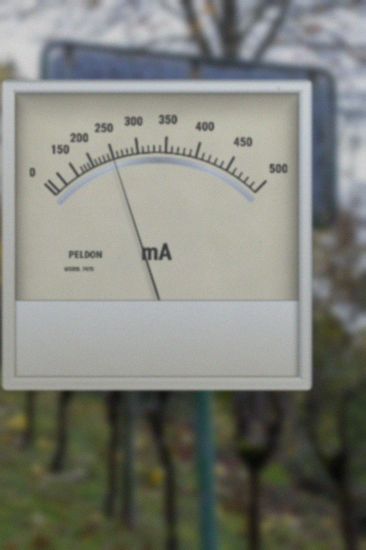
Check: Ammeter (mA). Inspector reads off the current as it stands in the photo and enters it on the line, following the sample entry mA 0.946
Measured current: mA 250
